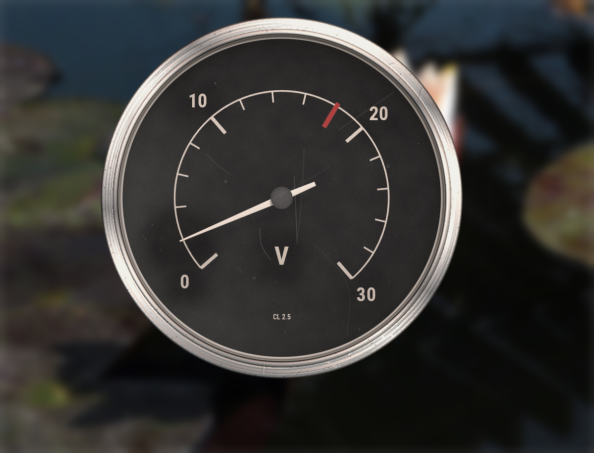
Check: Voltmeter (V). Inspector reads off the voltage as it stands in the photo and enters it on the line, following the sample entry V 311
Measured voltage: V 2
